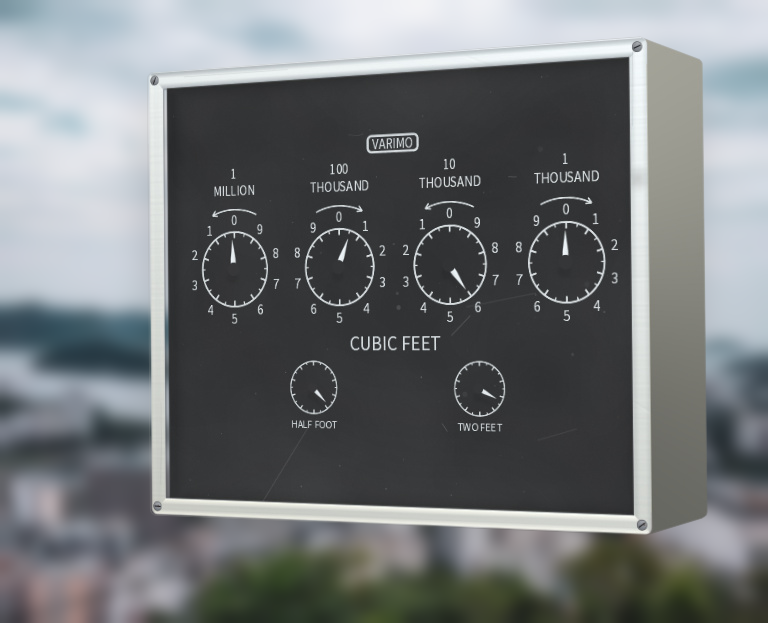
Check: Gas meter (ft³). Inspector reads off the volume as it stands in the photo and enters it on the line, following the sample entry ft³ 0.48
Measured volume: ft³ 6000
